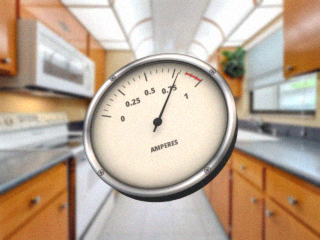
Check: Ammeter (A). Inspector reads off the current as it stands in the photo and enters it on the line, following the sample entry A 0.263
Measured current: A 0.8
